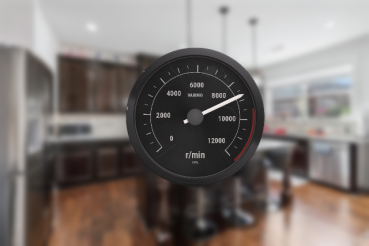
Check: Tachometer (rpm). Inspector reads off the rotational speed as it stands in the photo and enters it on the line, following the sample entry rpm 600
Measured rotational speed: rpm 8750
